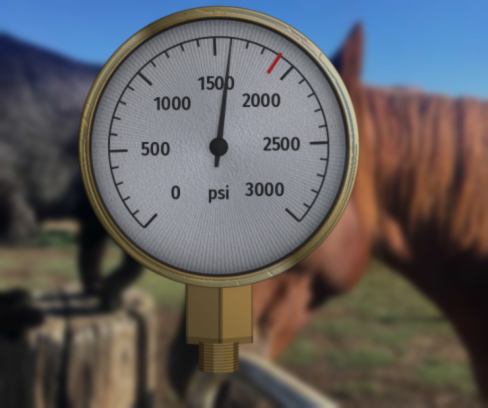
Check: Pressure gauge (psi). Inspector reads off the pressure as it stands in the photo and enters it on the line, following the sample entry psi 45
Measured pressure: psi 1600
